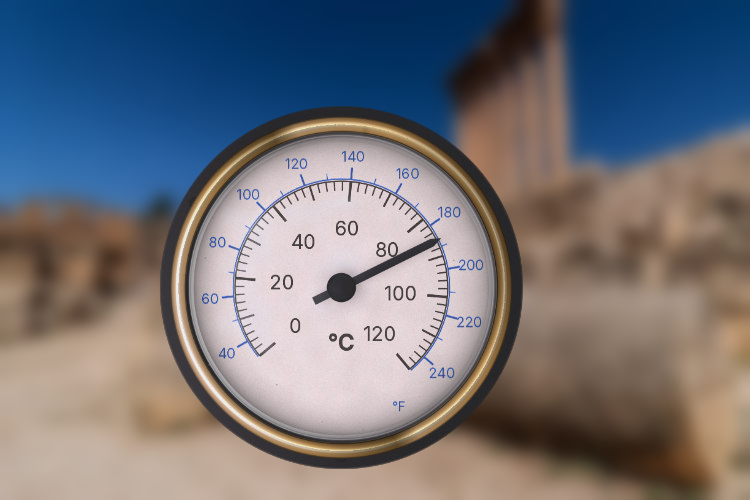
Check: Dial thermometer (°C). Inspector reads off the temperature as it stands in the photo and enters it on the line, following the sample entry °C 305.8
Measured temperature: °C 86
